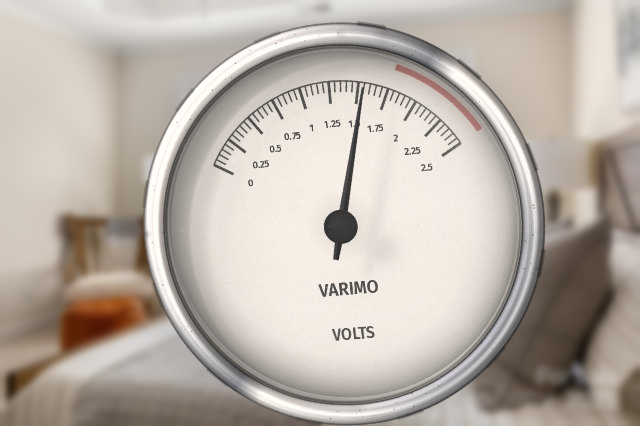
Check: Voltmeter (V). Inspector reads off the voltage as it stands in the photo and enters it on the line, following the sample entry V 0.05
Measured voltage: V 1.55
